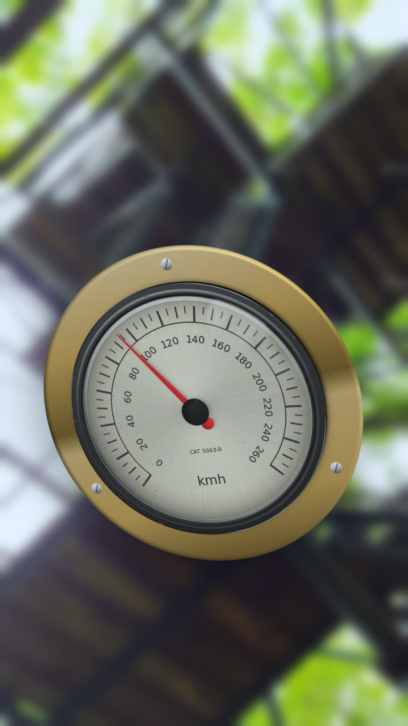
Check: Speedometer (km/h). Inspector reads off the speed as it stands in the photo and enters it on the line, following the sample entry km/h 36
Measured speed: km/h 95
